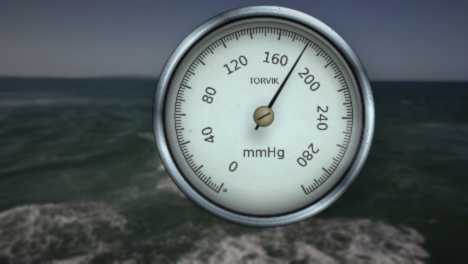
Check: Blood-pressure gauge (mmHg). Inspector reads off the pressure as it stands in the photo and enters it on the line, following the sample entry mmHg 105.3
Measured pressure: mmHg 180
